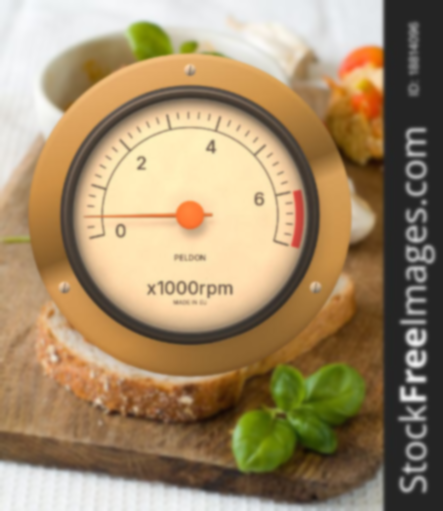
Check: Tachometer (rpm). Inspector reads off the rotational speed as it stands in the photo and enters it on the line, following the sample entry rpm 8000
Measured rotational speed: rpm 400
